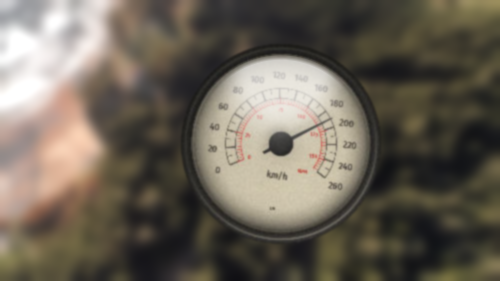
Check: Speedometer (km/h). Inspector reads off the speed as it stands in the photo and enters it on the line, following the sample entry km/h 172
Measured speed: km/h 190
